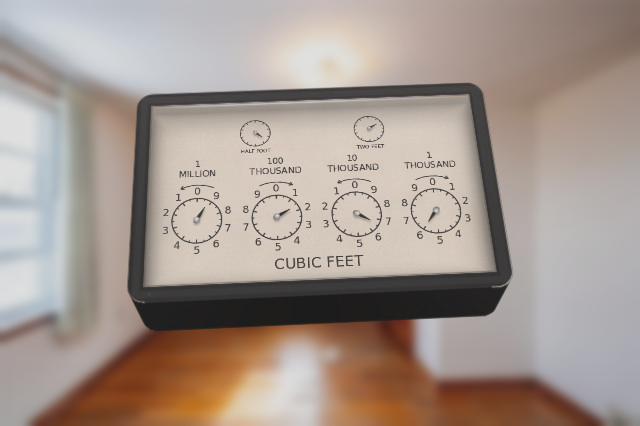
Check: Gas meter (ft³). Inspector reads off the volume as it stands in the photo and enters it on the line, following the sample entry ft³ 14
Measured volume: ft³ 916600
